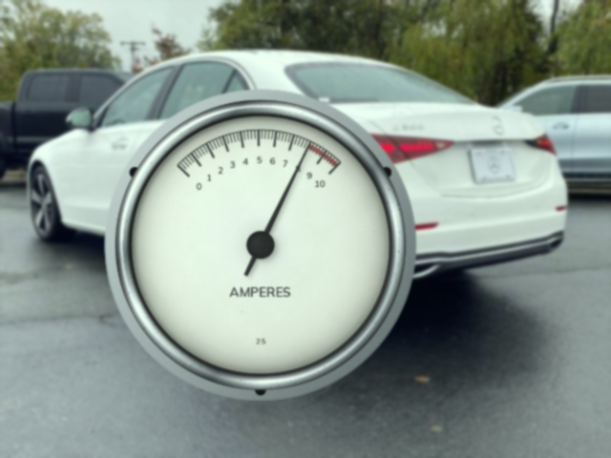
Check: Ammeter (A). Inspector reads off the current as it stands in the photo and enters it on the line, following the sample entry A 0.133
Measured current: A 8
